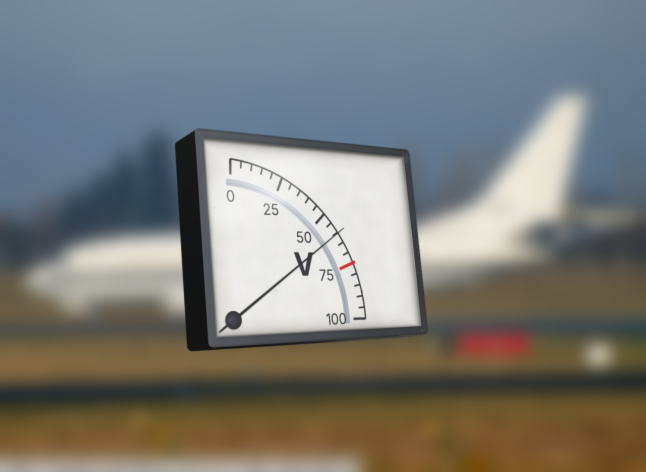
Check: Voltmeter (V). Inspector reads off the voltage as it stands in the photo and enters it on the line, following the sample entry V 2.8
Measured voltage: V 60
